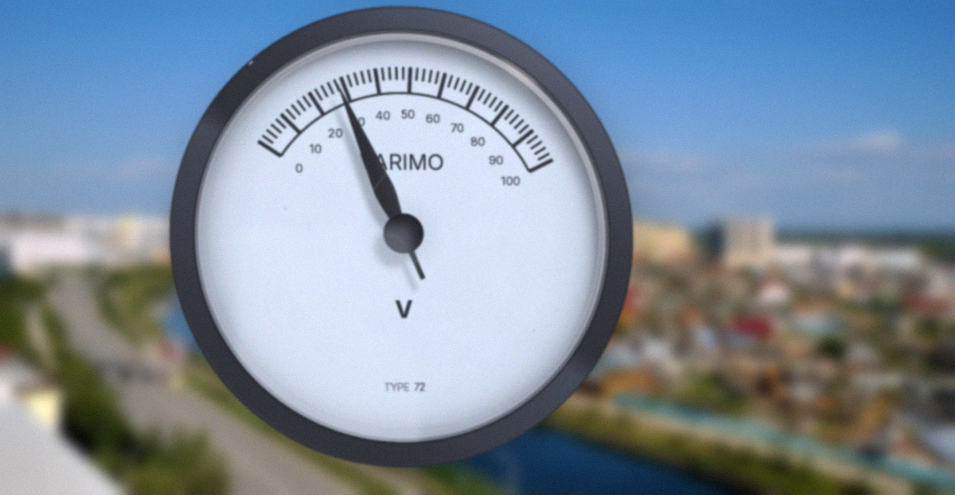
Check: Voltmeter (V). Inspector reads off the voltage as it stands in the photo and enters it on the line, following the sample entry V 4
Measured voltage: V 28
